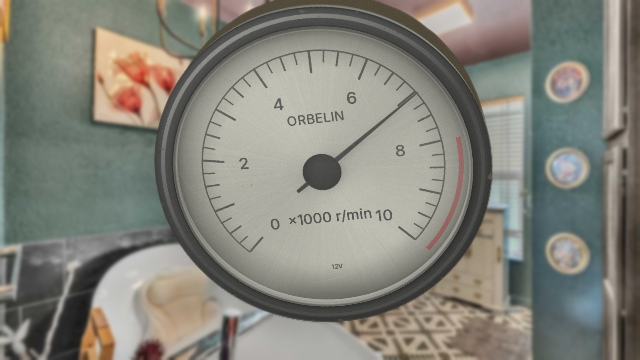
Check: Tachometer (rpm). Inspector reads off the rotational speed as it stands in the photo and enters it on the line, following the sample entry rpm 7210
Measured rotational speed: rpm 7000
